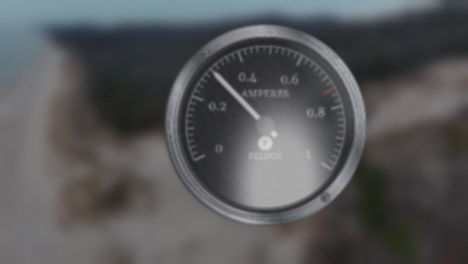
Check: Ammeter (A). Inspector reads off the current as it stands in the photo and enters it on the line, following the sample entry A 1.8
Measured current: A 0.3
